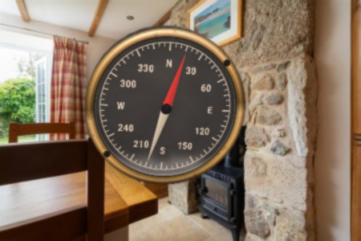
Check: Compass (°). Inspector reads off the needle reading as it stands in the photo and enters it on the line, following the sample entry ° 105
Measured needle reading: ° 15
